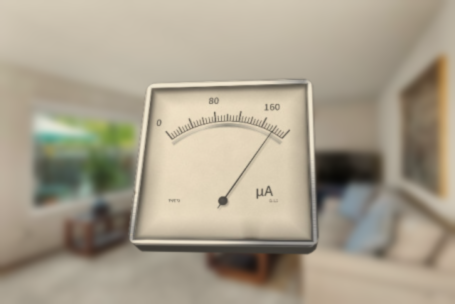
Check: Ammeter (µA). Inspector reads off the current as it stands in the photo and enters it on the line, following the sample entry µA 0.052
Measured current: µA 180
